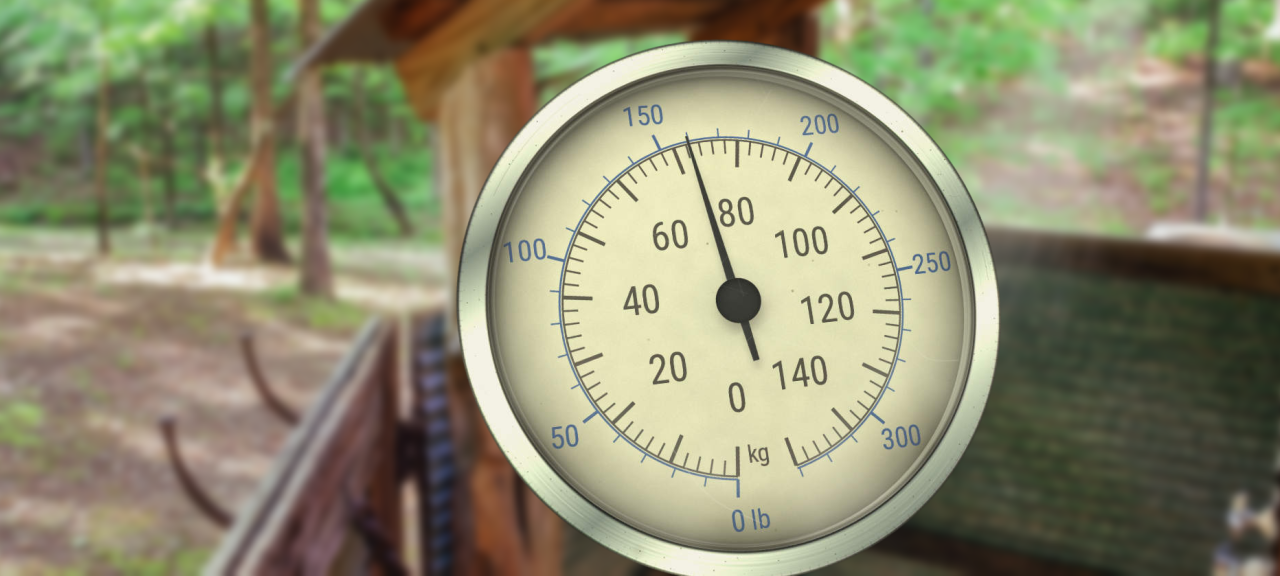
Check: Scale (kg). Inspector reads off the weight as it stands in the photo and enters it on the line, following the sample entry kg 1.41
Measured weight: kg 72
